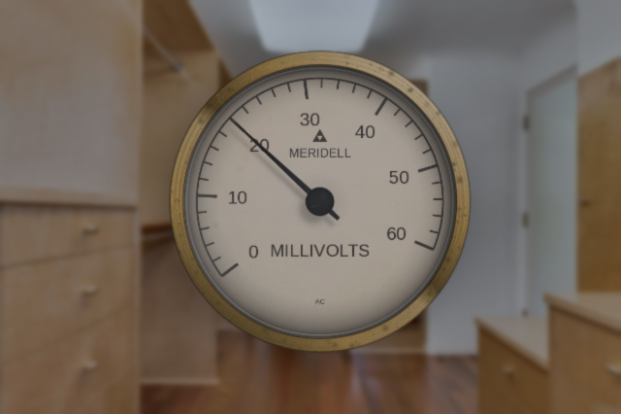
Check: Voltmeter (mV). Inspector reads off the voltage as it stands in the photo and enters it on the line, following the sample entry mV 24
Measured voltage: mV 20
